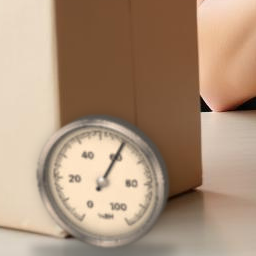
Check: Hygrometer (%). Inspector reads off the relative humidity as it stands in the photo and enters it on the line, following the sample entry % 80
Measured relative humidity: % 60
